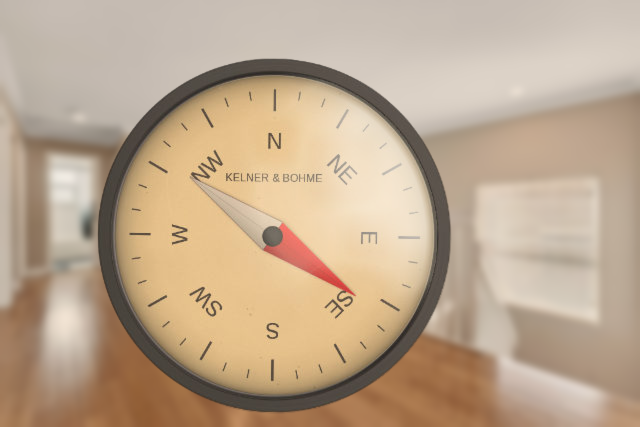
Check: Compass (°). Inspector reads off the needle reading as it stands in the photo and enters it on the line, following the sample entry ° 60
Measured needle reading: ° 125
